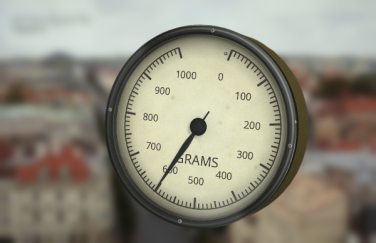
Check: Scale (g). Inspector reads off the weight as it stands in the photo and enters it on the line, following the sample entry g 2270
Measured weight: g 600
